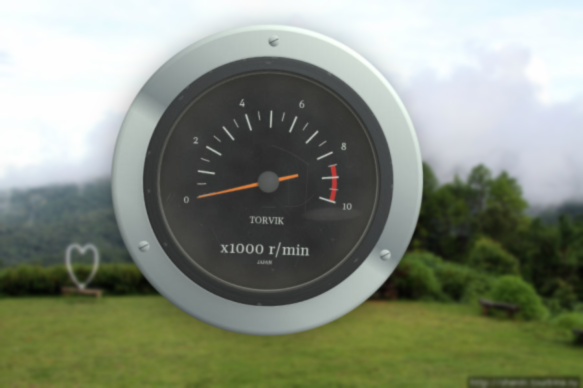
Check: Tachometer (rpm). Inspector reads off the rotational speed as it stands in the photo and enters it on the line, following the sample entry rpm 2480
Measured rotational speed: rpm 0
